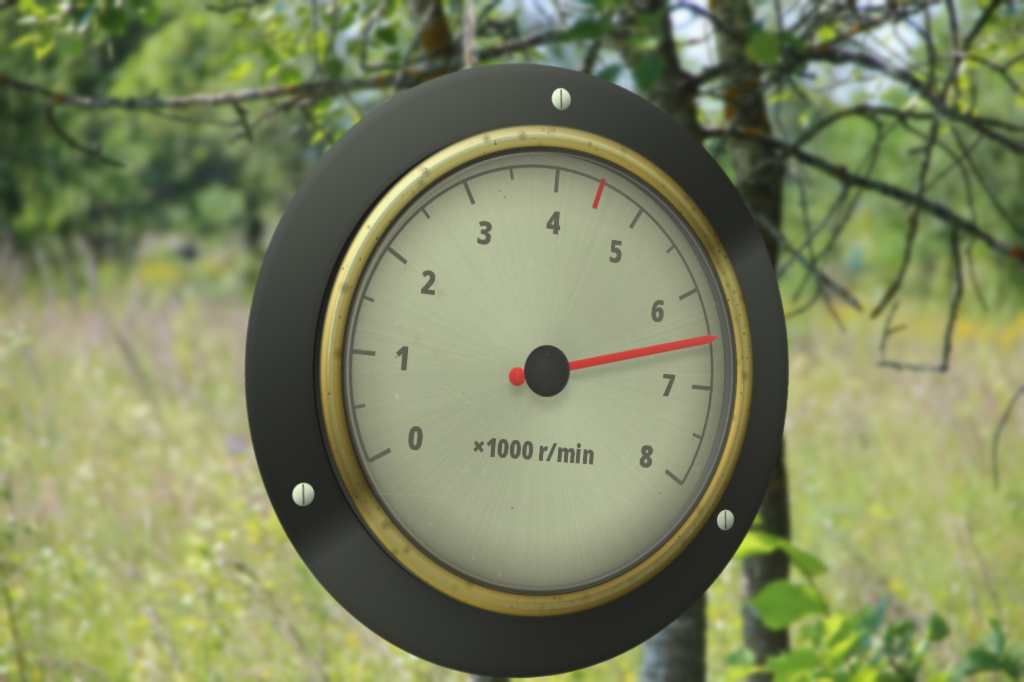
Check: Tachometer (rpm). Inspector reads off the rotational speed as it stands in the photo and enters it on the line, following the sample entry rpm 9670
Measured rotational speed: rpm 6500
